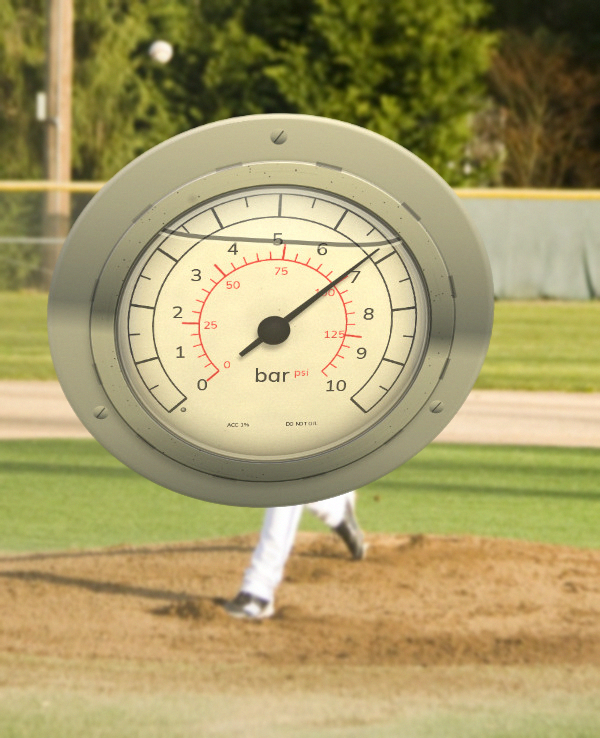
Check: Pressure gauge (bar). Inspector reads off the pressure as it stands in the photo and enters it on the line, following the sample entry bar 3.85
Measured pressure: bar 6.75
